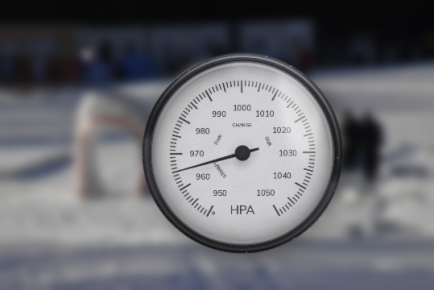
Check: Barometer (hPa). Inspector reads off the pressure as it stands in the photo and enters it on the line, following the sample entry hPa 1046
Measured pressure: hPa 965
